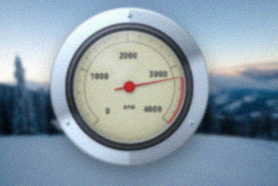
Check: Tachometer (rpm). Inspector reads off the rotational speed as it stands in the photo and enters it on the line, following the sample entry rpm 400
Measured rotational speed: rpm 3200
